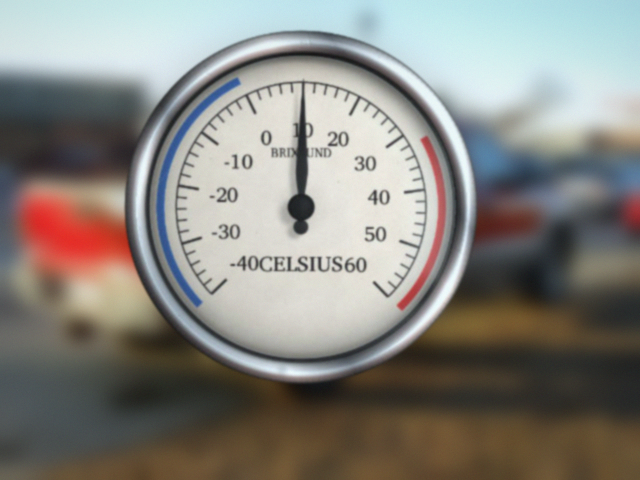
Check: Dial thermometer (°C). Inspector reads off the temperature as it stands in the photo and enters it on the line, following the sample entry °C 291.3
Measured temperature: °C 10
